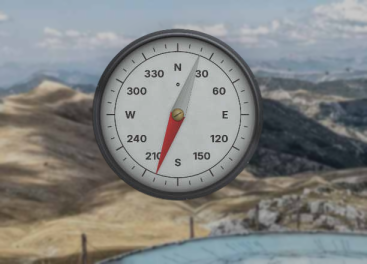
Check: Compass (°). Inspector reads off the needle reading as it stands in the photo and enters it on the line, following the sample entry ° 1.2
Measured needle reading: ° 200
